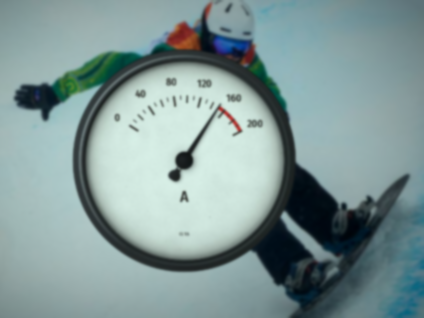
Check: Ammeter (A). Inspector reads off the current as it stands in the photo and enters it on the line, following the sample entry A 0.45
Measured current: A 150
